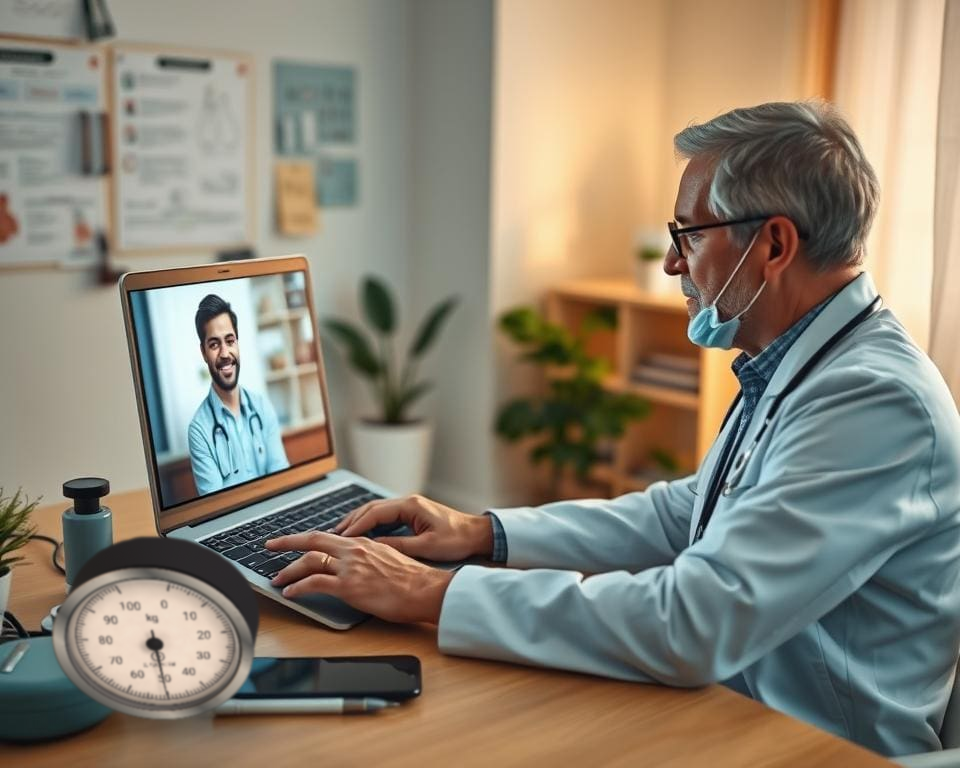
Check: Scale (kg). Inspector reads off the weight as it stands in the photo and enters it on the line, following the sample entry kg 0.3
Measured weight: kg 50
